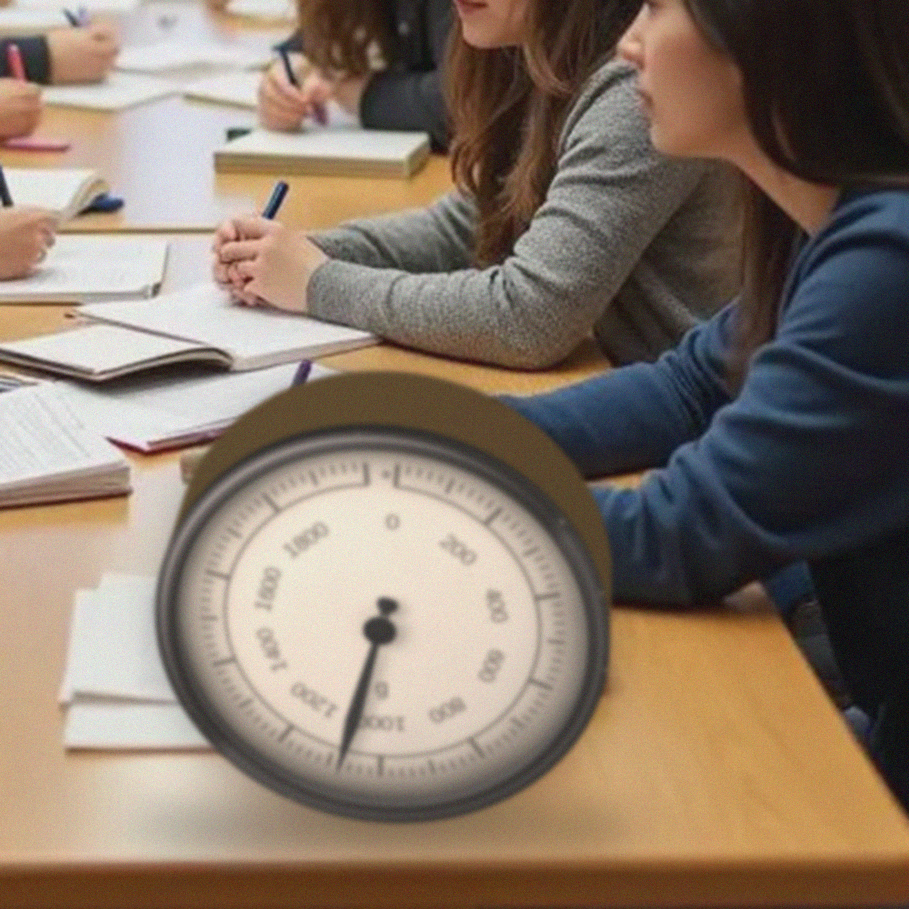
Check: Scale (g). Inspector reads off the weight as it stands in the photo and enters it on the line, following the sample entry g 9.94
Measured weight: g 1080
